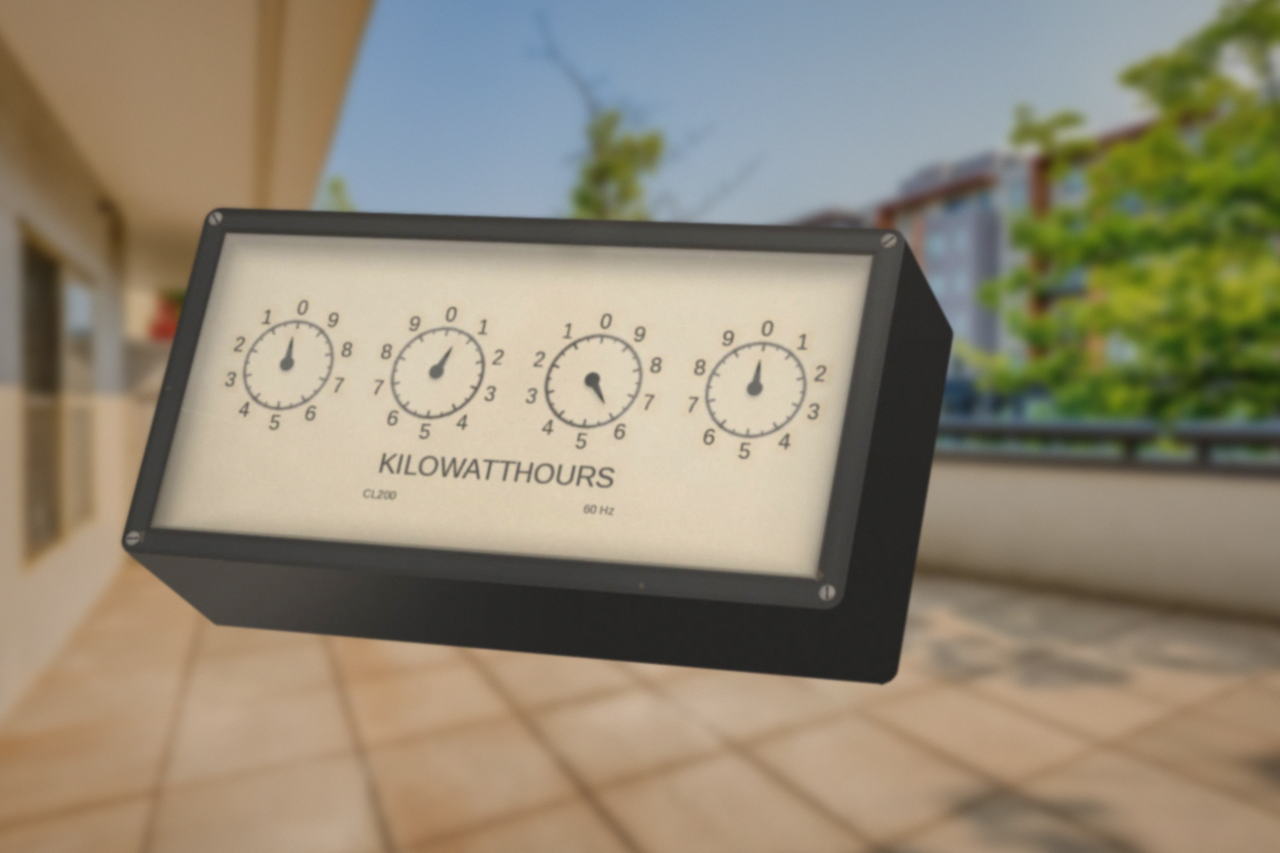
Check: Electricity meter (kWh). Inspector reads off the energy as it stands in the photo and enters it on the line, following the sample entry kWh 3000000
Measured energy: kWh 60
